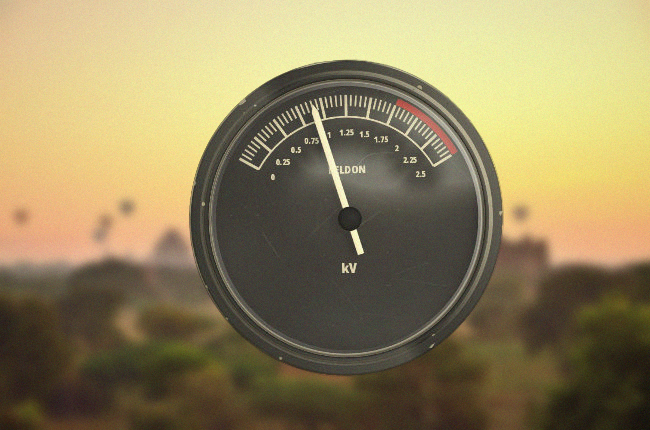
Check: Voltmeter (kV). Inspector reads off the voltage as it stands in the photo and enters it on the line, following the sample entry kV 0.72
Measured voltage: kV 0.9
